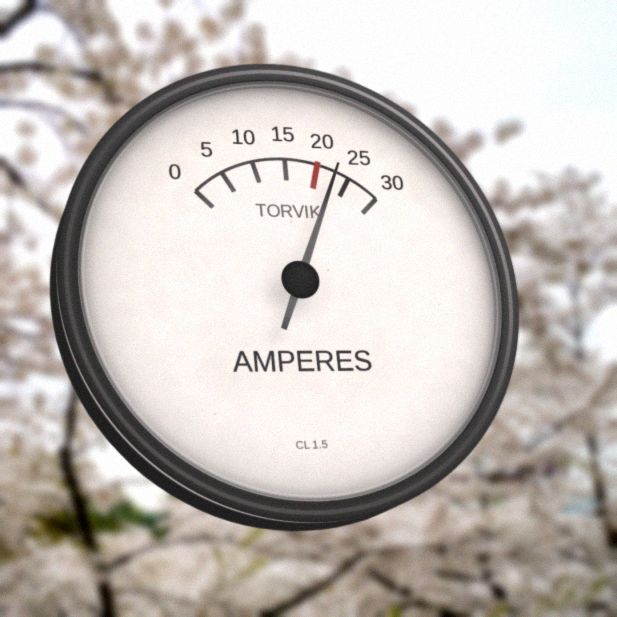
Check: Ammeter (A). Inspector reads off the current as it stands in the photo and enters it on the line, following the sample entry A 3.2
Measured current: A 22.5
